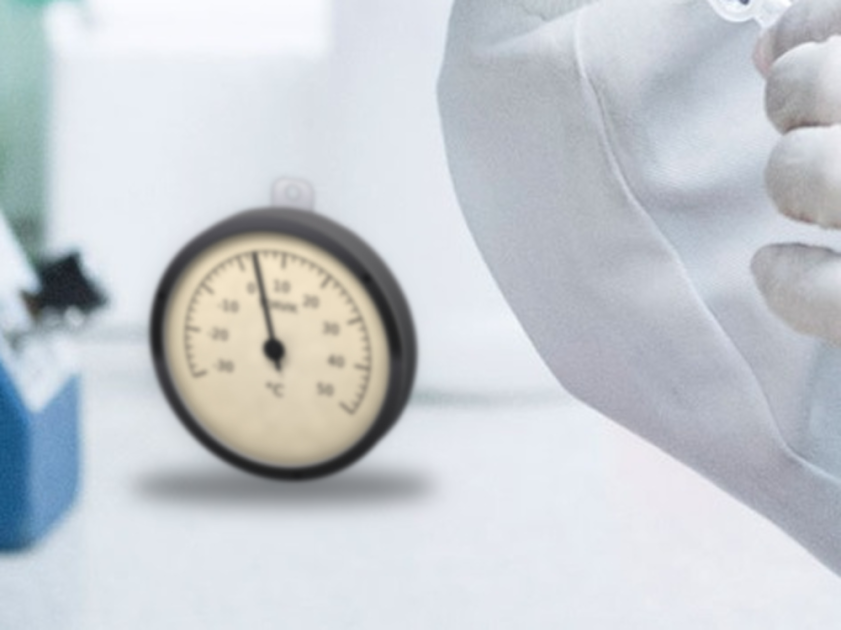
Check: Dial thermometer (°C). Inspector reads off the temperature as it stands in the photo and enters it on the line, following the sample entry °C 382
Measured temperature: °C 4
